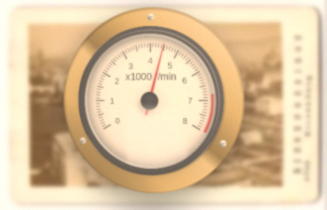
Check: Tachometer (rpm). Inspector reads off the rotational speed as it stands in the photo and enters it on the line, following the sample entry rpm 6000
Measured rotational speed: rpm 4500
